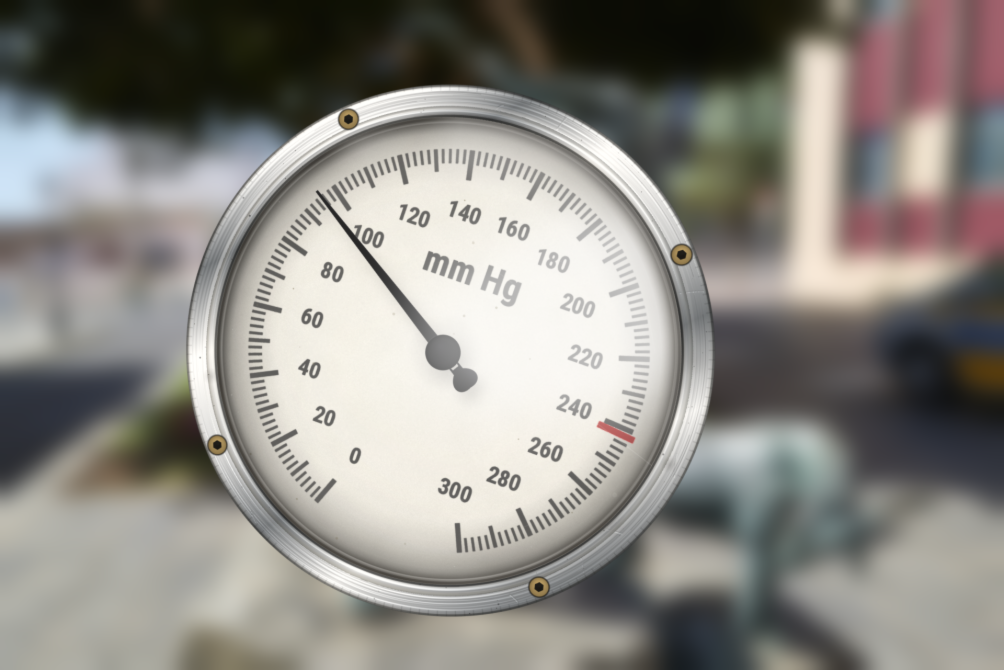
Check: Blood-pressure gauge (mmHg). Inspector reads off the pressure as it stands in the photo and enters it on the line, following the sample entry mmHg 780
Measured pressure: mmHg 96
